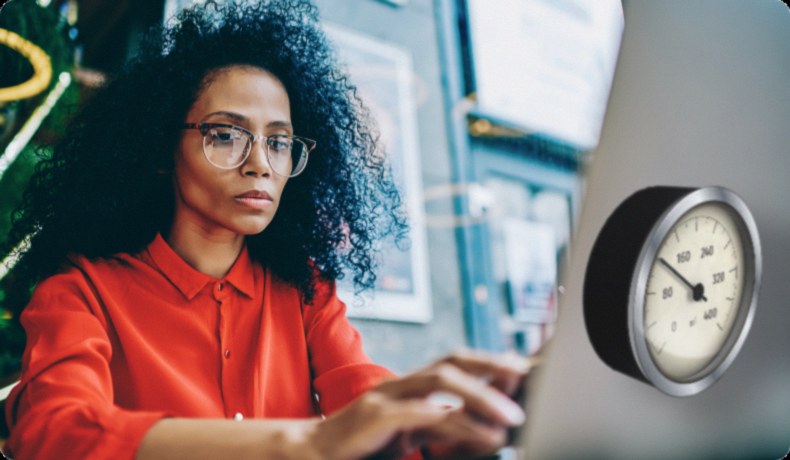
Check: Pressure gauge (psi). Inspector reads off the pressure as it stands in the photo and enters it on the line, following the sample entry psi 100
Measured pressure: psi 120
